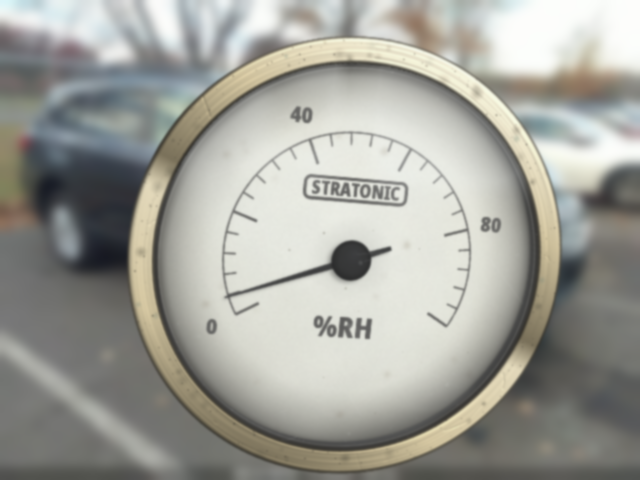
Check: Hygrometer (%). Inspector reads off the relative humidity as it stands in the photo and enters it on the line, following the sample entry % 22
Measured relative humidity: % 4
